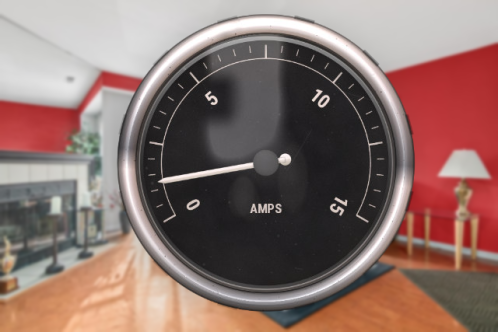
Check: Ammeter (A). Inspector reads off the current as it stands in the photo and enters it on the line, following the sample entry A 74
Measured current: A 1.25
